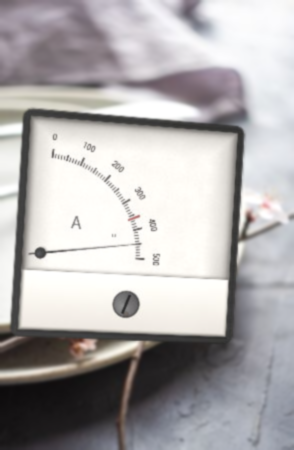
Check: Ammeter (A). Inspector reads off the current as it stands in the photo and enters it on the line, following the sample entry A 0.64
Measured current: A 450
